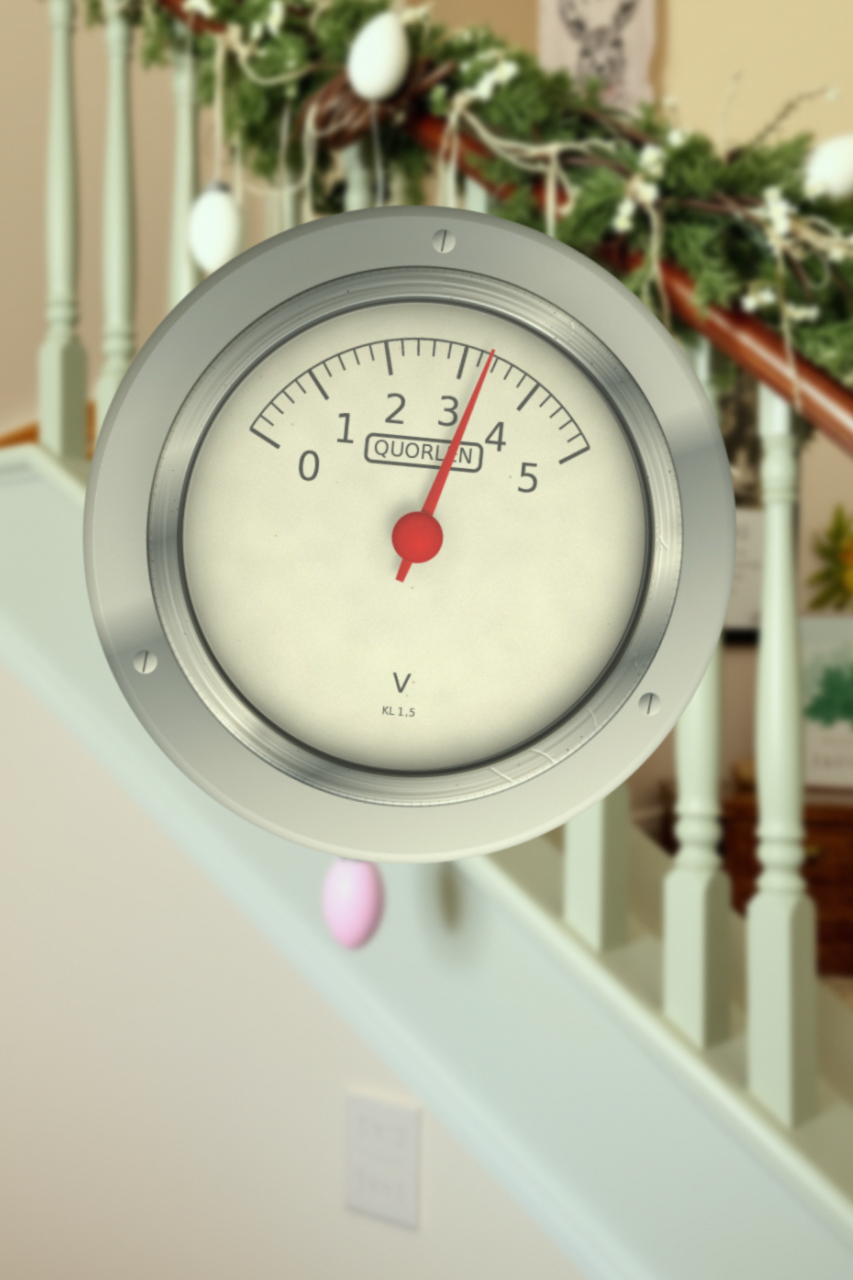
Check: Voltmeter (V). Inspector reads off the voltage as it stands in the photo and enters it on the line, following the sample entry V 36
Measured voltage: V 3.3
